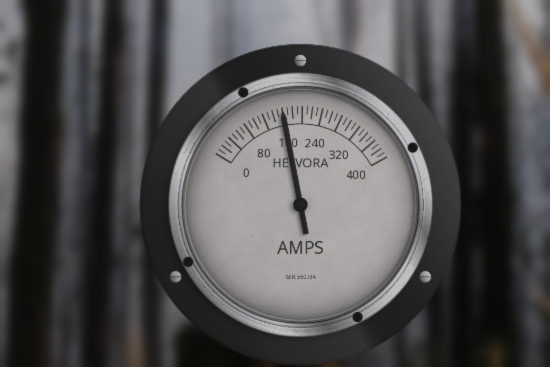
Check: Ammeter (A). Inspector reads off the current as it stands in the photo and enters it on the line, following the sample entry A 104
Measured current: A 160
